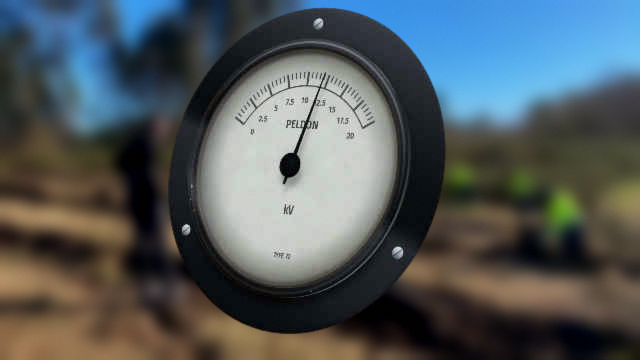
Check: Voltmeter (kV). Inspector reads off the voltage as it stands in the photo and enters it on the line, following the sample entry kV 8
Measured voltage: kV 12.5
